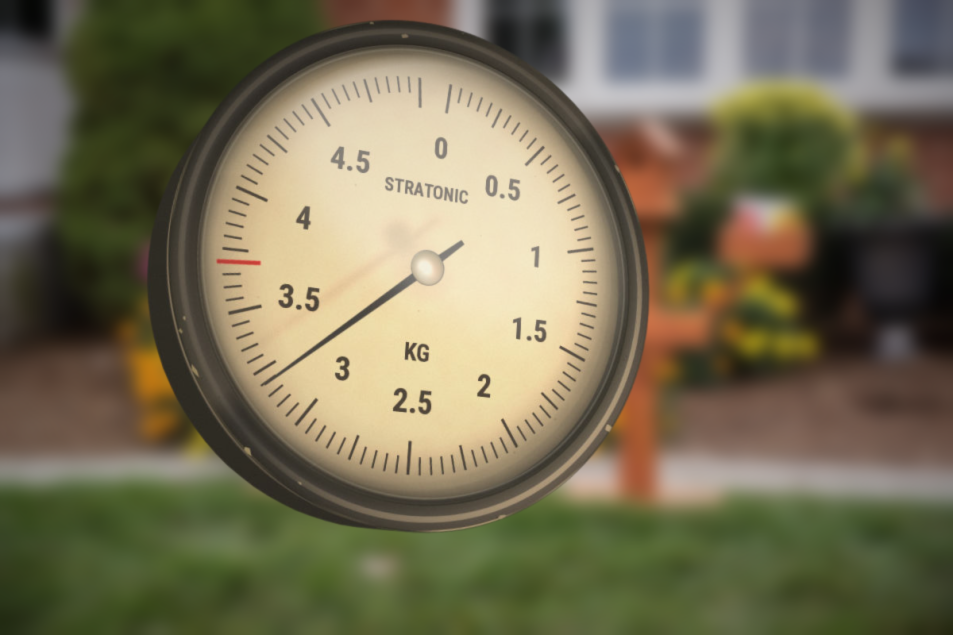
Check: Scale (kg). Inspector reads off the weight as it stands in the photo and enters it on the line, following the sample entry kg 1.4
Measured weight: kg 3.2
